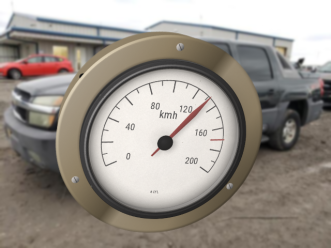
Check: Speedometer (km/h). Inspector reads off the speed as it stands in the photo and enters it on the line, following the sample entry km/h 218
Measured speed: km/h 130
